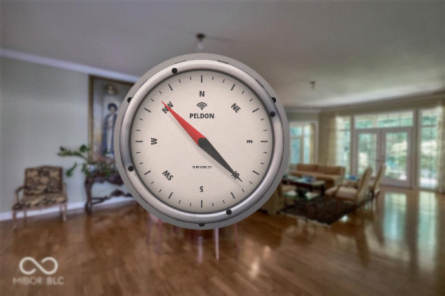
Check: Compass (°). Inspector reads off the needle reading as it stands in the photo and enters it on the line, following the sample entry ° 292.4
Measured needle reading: ° 315
